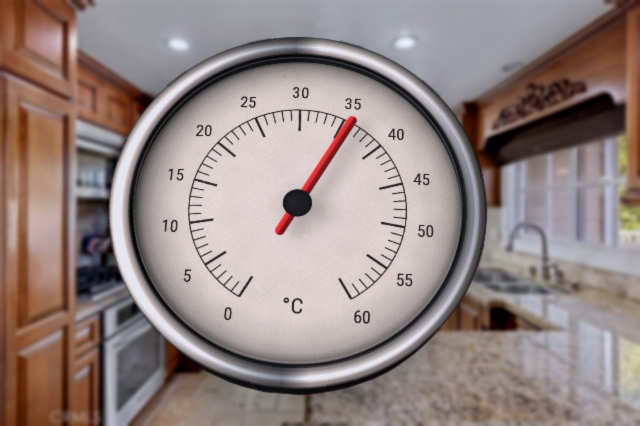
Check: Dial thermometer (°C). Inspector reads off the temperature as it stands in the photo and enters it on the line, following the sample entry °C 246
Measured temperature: °C 36
